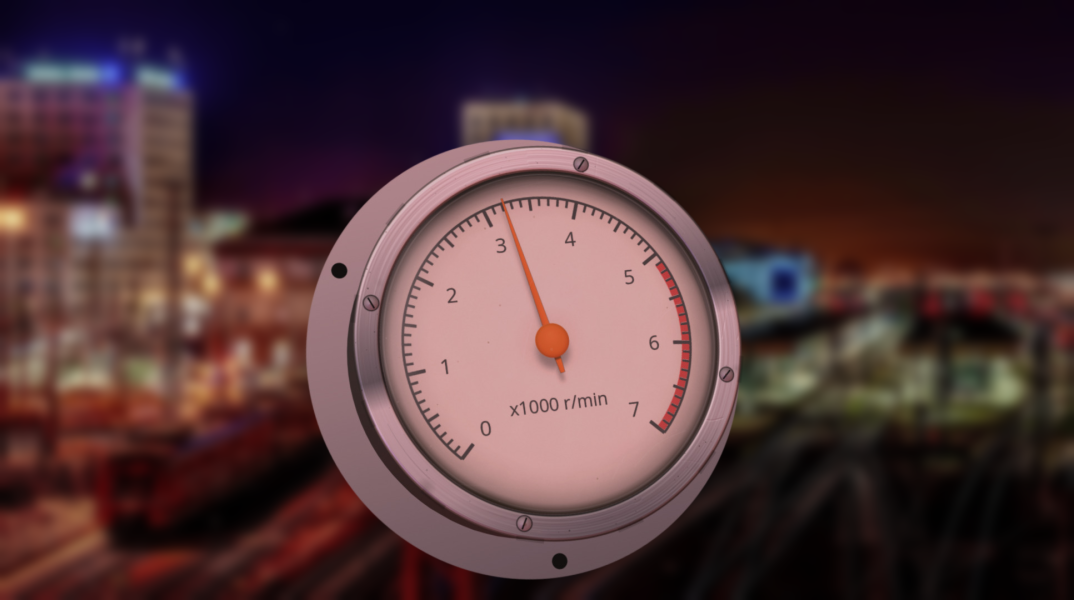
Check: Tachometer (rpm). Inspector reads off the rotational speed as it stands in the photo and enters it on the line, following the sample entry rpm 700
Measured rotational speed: rpm 3200
